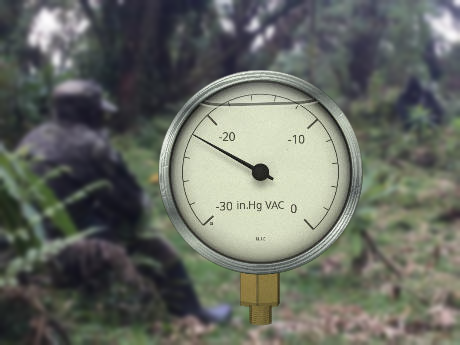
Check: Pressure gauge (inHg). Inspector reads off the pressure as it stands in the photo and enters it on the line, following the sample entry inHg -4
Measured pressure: inHg -22
